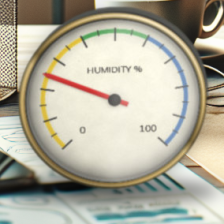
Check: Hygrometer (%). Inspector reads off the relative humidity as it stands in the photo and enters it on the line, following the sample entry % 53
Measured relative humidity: % 25
